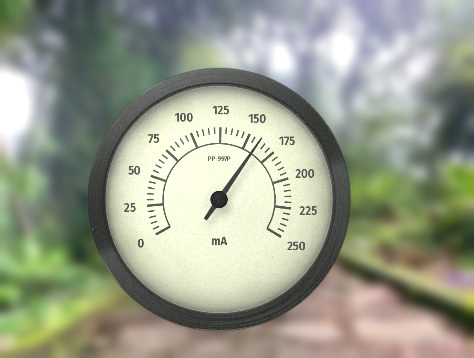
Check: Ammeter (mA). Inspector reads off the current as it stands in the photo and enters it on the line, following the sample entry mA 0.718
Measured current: mA 160
